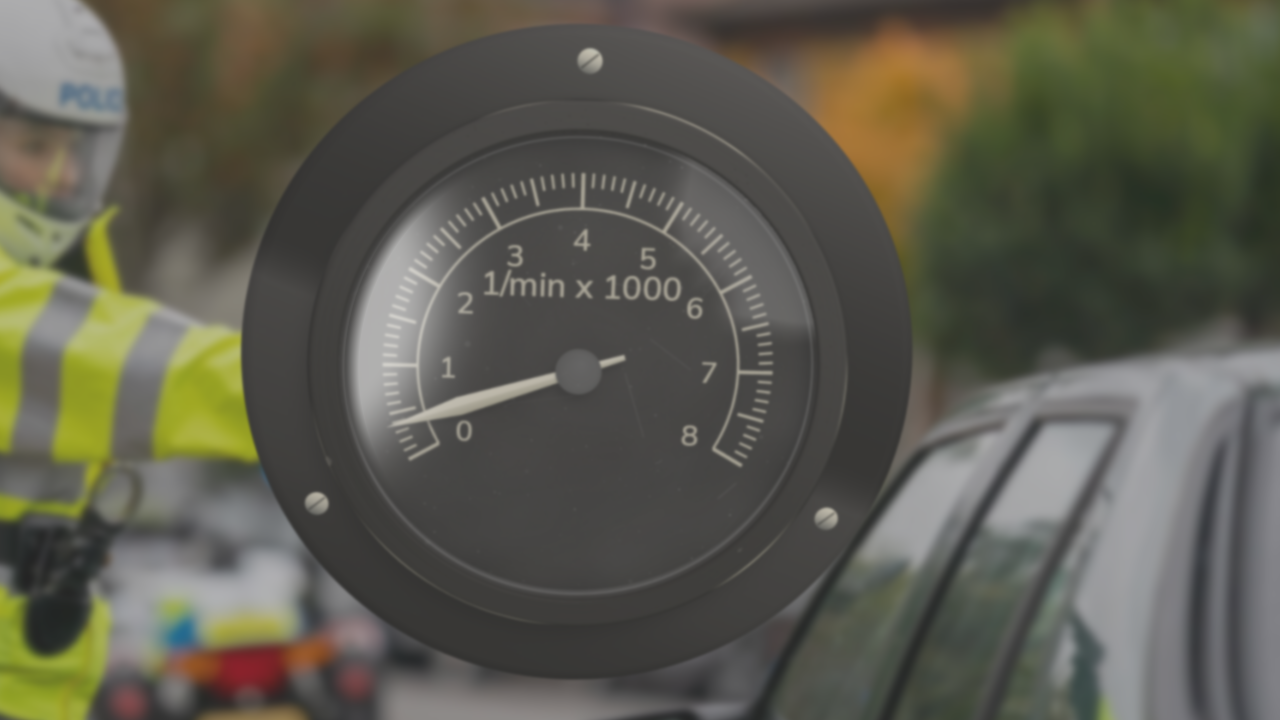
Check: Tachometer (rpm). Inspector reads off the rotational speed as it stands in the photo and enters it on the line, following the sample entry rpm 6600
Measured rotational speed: rpm 400
